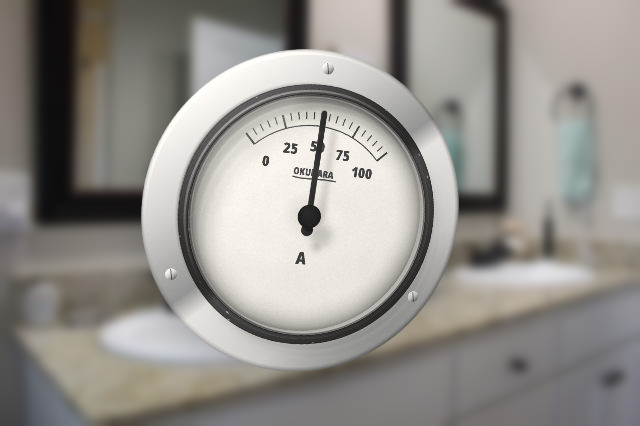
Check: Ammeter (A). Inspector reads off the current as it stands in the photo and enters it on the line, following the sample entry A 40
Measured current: A 50
